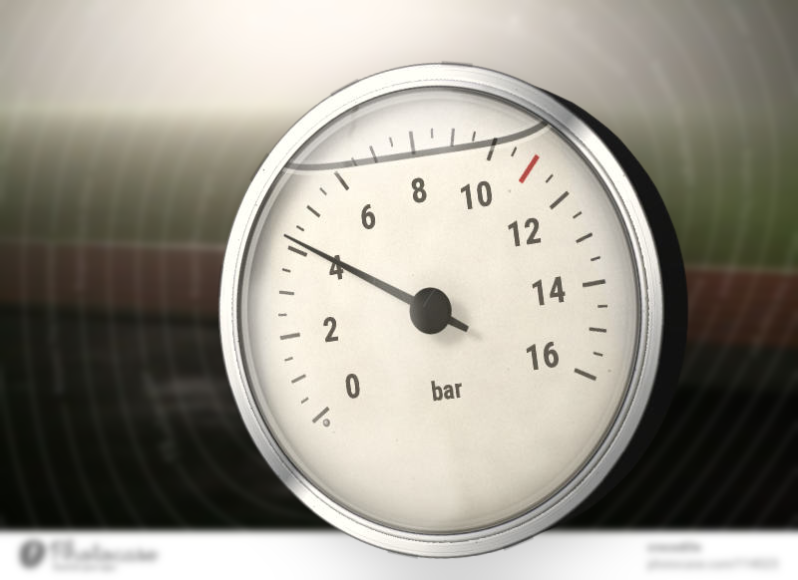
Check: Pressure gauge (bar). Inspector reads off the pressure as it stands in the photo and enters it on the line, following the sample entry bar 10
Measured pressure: bar 4.25
